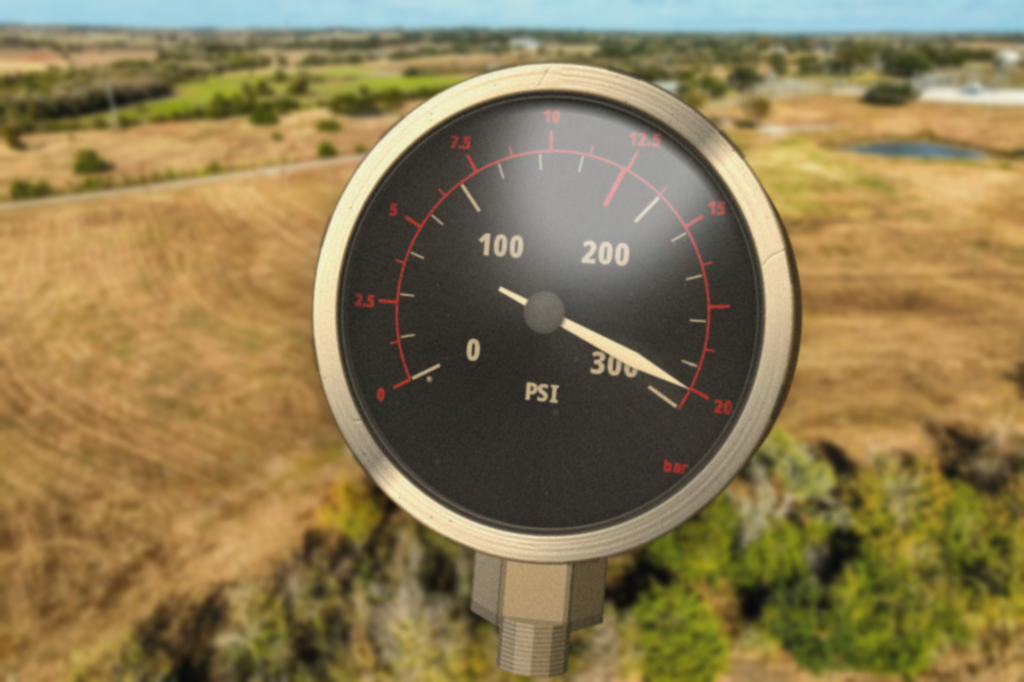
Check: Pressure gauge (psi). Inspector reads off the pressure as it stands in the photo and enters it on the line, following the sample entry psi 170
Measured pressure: psi 290
